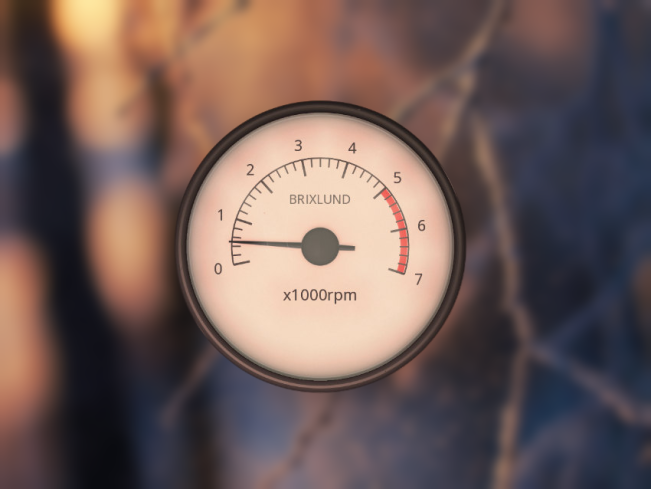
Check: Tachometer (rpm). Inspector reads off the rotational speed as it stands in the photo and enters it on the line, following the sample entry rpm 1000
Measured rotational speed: rpm 500
